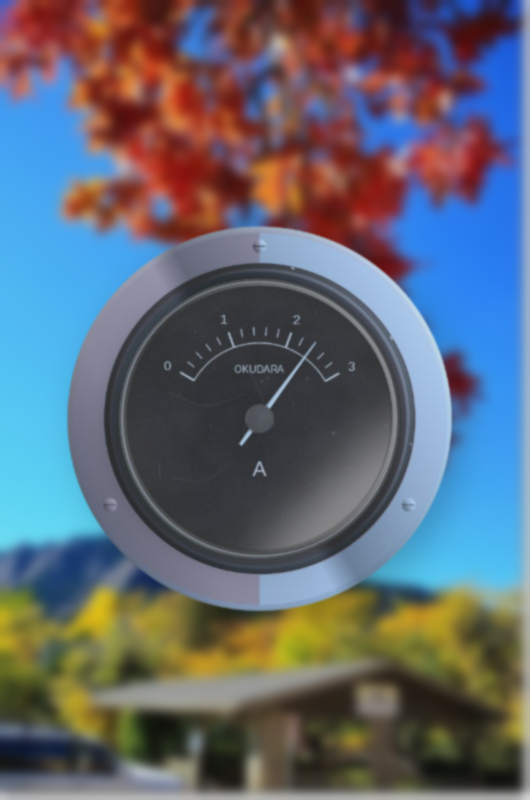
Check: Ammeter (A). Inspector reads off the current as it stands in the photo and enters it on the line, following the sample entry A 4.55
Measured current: A 2.4
